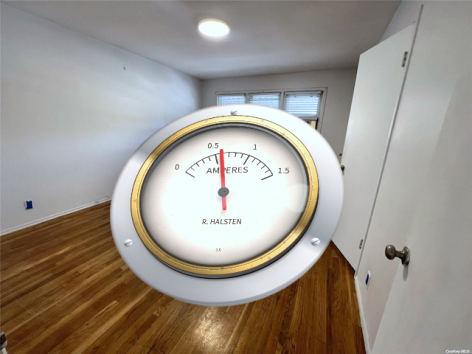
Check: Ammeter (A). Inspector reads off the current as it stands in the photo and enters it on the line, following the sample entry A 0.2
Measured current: A 0.6
